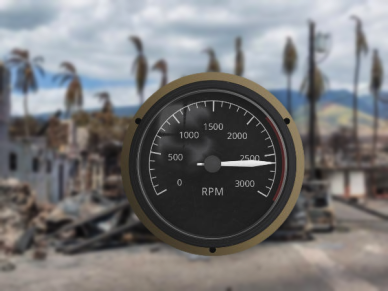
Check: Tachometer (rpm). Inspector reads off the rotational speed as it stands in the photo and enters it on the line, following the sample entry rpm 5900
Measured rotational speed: rpm 2600
